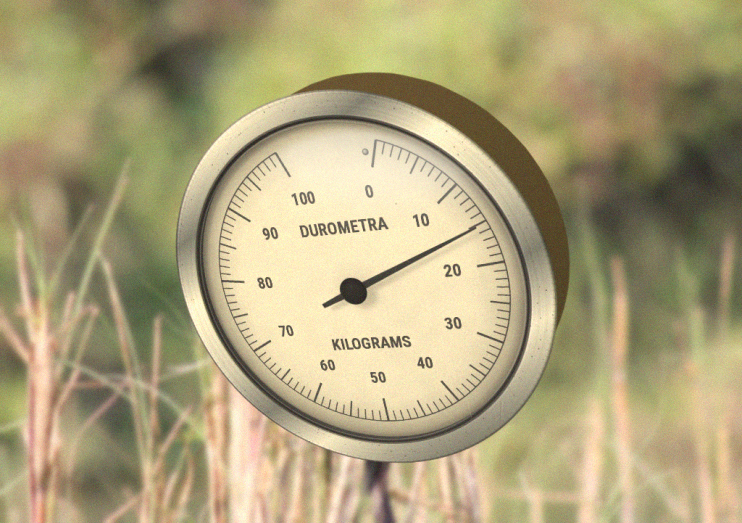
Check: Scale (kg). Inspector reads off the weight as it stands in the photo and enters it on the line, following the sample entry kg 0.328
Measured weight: kg 15
